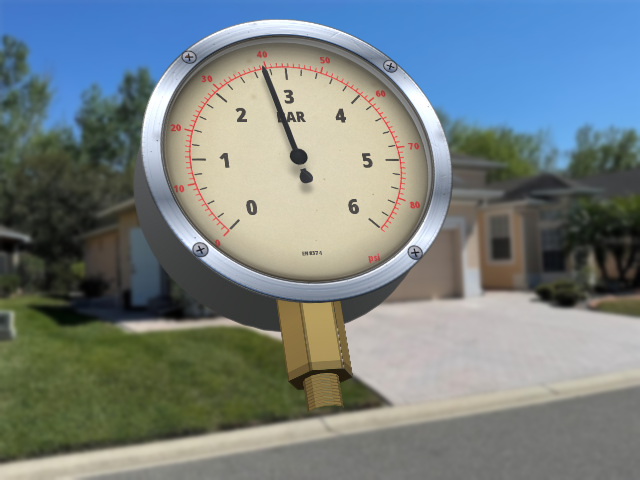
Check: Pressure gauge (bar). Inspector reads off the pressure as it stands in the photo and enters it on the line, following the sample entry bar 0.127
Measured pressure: bar 2.7
